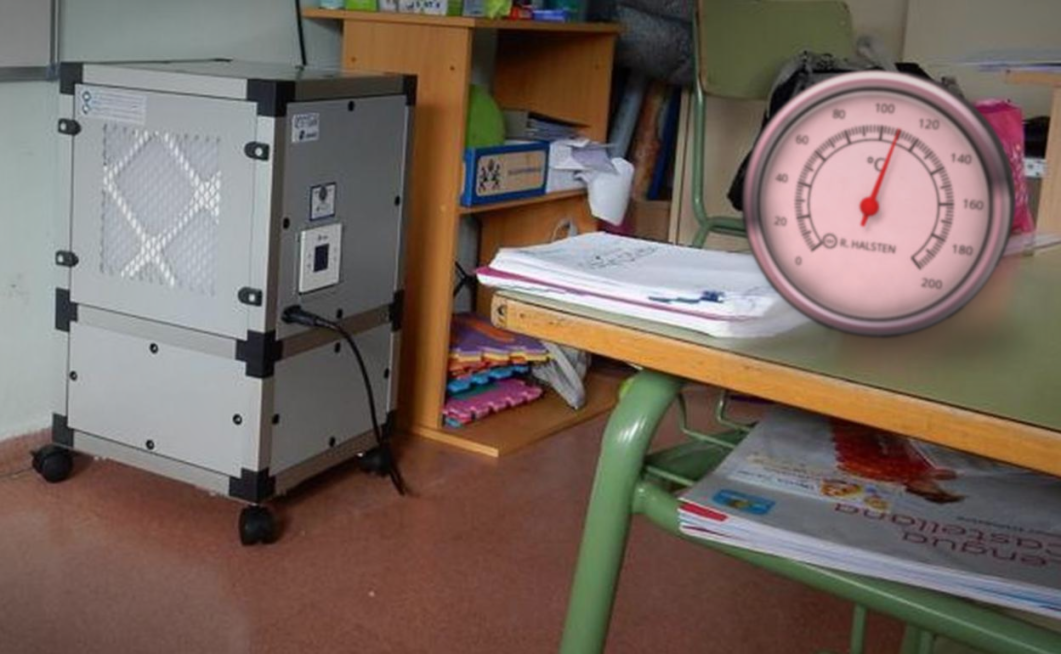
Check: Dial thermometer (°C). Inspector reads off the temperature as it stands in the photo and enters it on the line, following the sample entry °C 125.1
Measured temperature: °C 110
